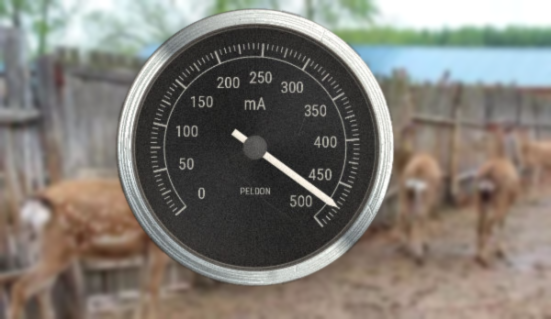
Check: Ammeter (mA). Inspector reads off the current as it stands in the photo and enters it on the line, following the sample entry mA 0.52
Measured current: mA 475
